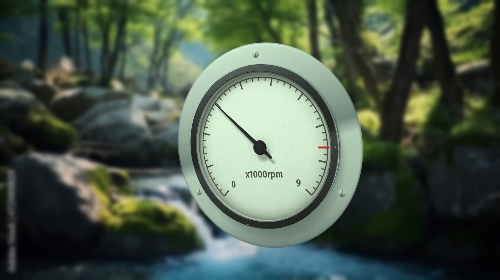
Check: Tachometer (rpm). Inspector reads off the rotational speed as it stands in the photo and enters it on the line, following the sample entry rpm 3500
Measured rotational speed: rpm 3000
